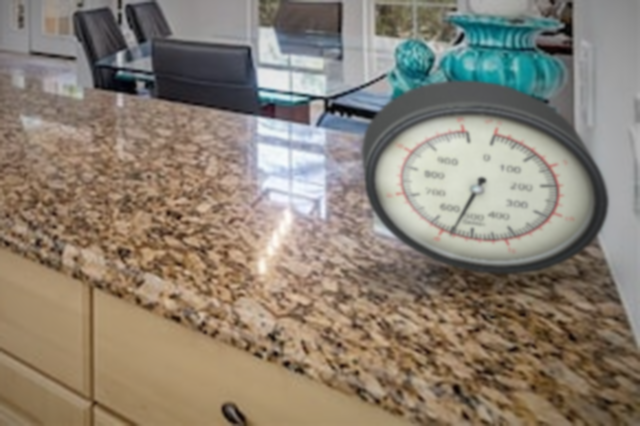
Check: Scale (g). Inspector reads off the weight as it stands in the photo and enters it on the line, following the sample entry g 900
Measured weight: g 550
